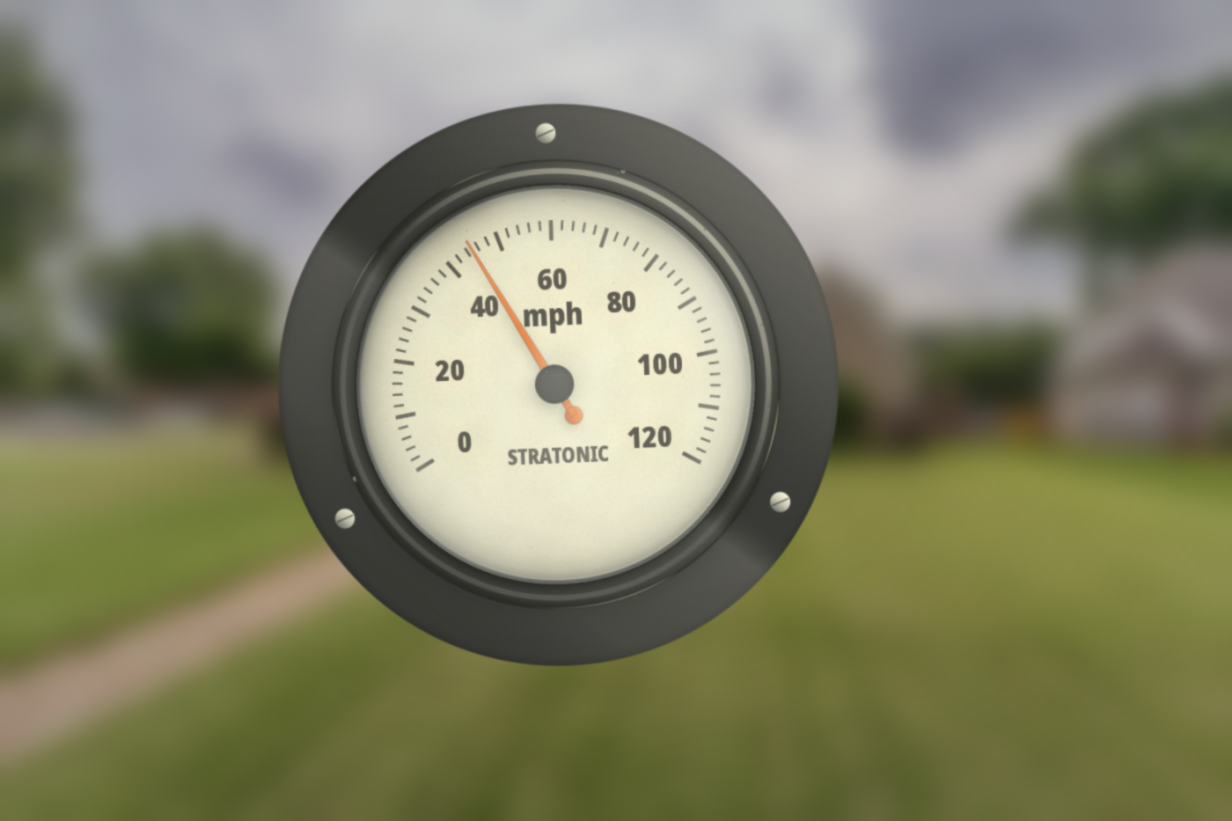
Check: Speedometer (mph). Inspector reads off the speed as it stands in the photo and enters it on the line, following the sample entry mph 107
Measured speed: mph 45
